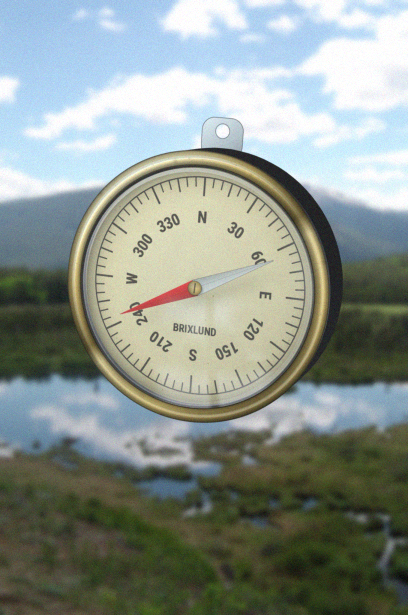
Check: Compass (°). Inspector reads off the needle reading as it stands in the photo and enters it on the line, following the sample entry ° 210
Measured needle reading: ° 245
